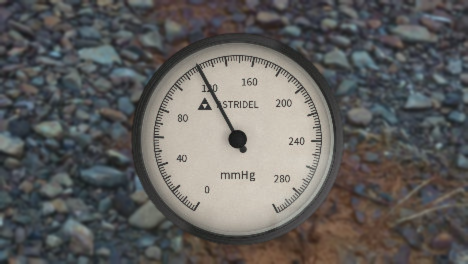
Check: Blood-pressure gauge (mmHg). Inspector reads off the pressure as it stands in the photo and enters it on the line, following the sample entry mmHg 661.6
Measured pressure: mmHg 120
